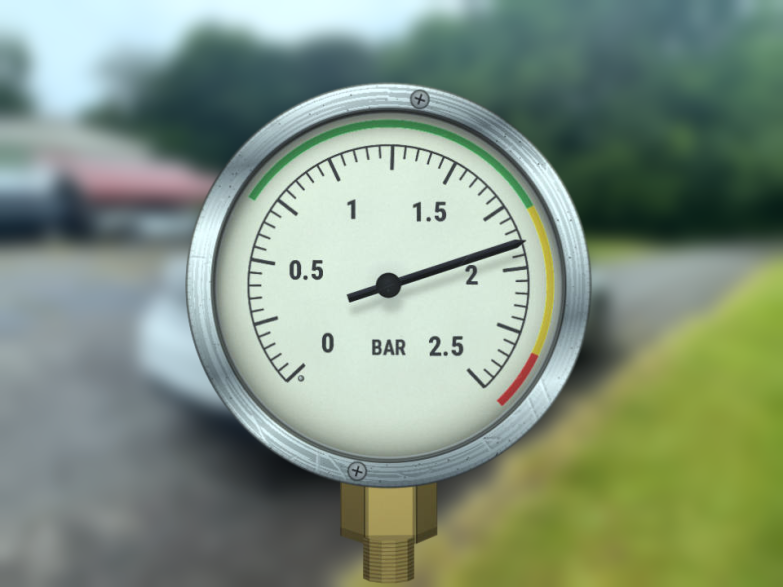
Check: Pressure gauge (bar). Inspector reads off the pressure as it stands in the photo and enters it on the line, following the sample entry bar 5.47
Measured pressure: bar 1.9
